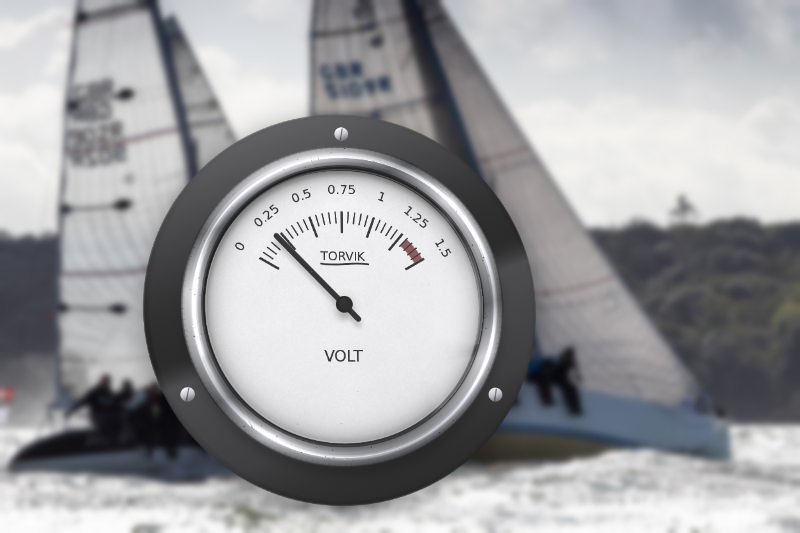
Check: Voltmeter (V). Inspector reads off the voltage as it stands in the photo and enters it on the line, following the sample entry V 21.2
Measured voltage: V 0.2
